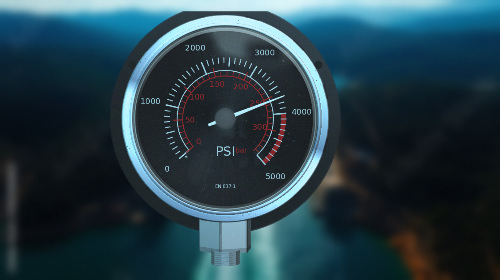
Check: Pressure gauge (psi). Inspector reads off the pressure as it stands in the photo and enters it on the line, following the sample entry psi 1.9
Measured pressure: psi 3700
